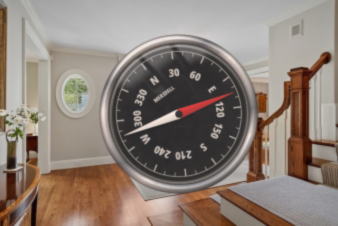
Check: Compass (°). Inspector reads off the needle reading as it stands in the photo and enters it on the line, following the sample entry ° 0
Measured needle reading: ° 105
